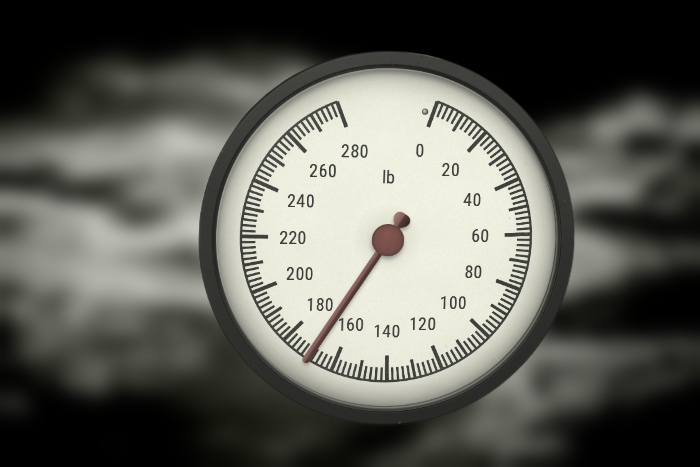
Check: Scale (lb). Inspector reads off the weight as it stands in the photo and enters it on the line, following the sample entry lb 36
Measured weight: lb 170
